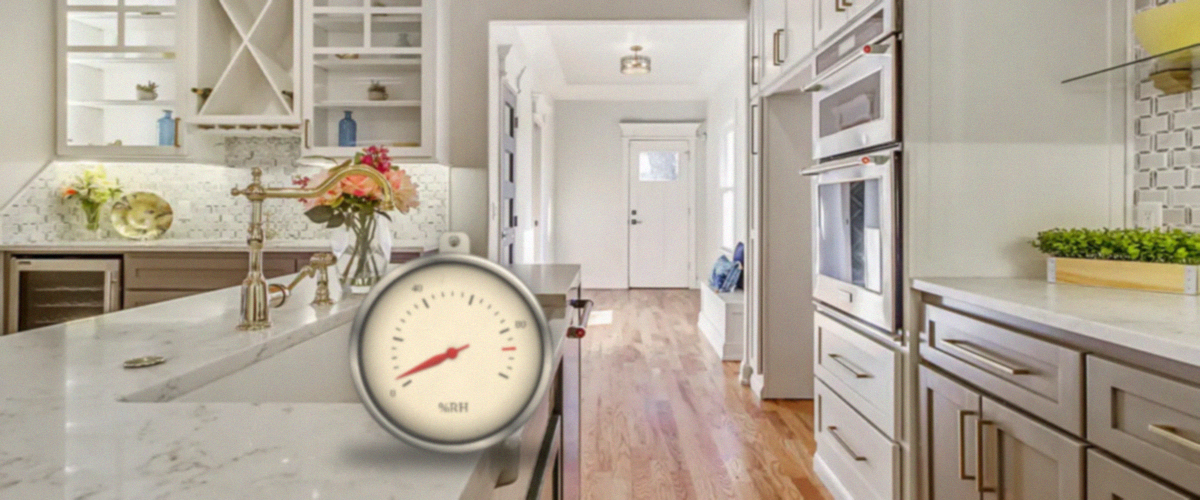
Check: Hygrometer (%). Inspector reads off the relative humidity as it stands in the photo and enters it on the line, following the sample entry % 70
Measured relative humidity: % 4
